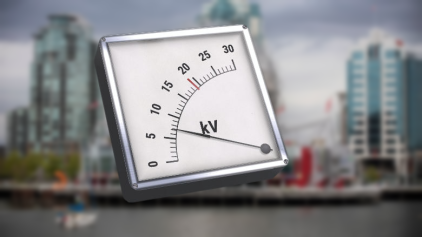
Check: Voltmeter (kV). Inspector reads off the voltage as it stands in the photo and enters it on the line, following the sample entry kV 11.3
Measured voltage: kV 7
